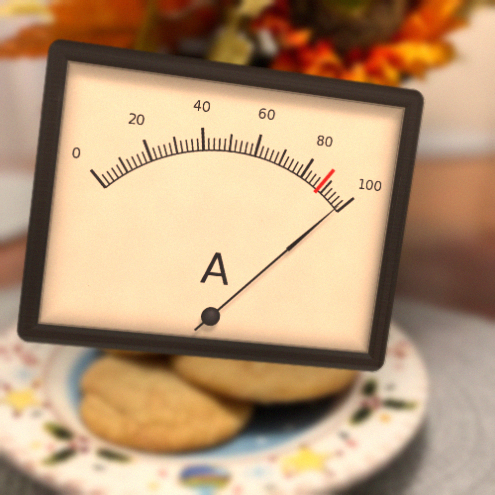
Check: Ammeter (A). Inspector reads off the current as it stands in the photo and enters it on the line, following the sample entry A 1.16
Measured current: A 98
